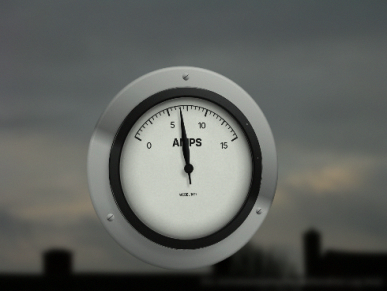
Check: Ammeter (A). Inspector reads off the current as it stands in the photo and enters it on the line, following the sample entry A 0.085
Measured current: A 6.5
